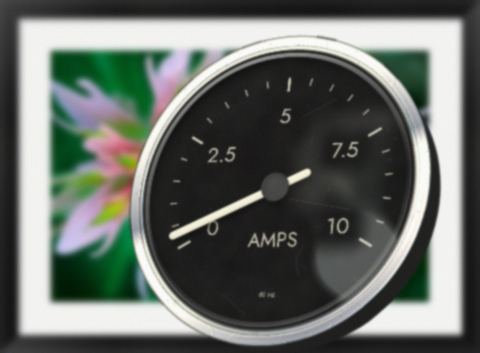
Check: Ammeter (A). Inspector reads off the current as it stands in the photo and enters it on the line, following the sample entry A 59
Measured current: A 0.25
